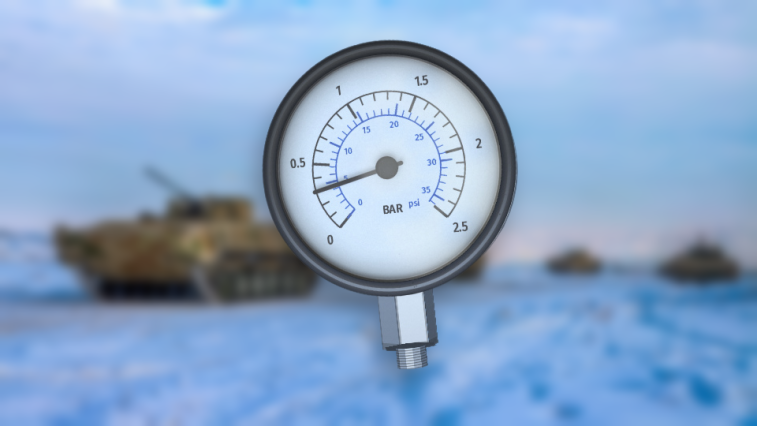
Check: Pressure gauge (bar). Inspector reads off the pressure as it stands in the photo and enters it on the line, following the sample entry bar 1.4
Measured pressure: bar 0.3
